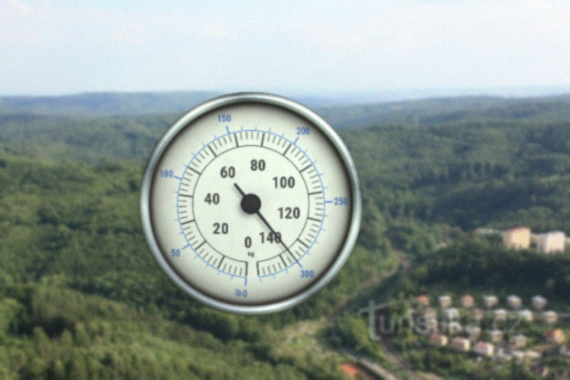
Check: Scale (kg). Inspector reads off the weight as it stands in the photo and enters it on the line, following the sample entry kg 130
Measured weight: kg 136
